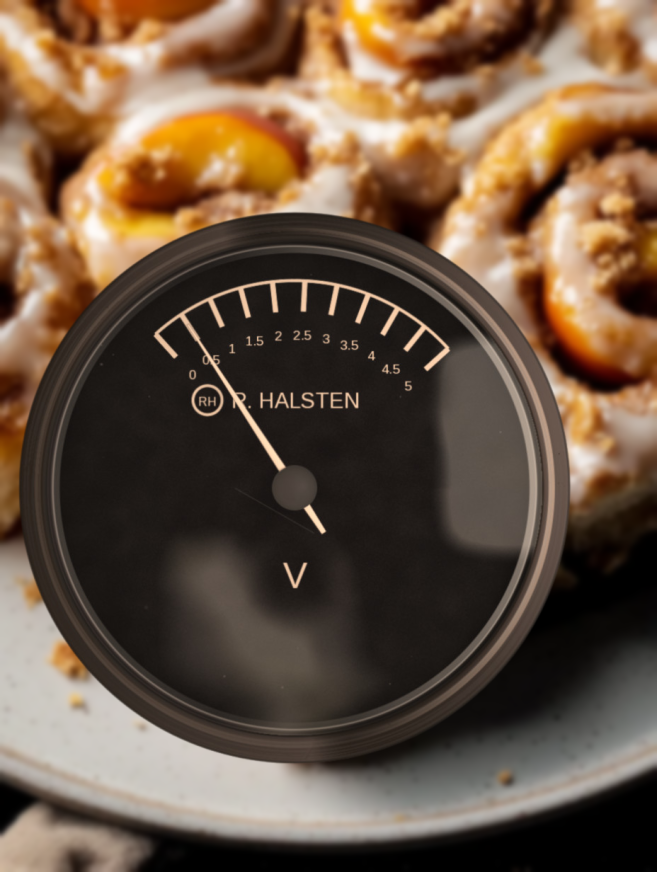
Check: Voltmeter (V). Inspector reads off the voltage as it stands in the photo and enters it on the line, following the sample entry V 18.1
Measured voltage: V 0.5
